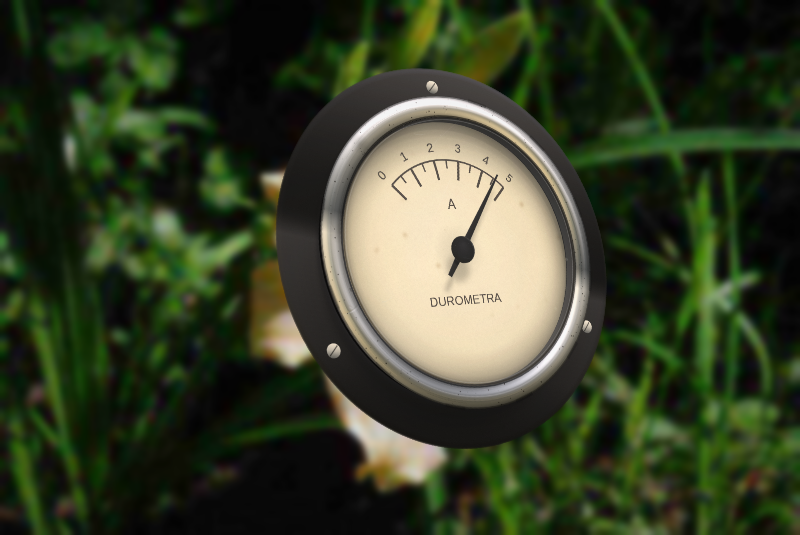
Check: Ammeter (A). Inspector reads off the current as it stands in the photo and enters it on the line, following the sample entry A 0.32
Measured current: A 4.5
